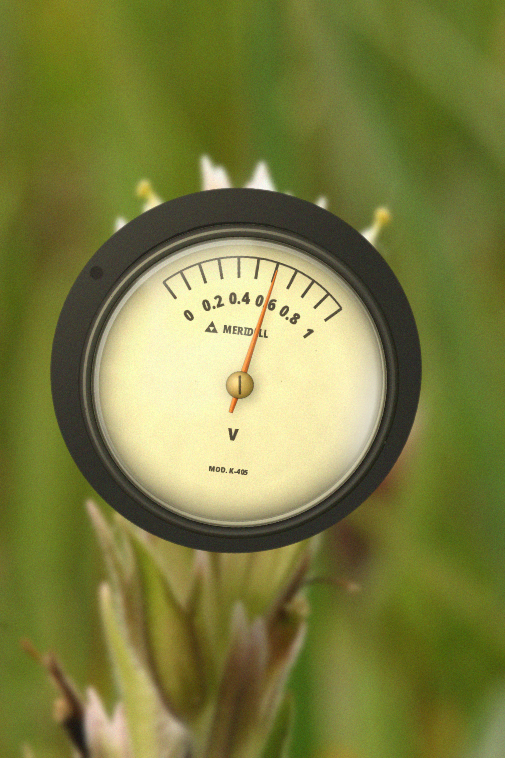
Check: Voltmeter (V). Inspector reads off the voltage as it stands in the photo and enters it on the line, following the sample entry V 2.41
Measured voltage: V 0.6
